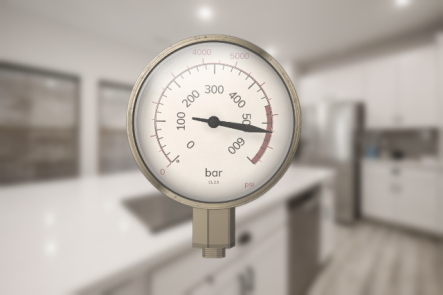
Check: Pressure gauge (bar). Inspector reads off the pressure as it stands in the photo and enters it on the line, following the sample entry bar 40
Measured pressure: bar 520
